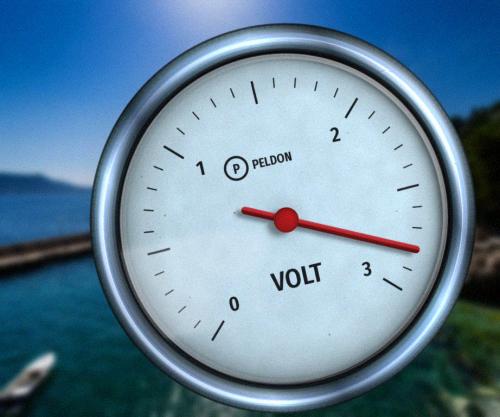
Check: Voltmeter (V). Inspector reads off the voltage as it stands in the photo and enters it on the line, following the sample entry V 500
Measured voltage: V 2.8
